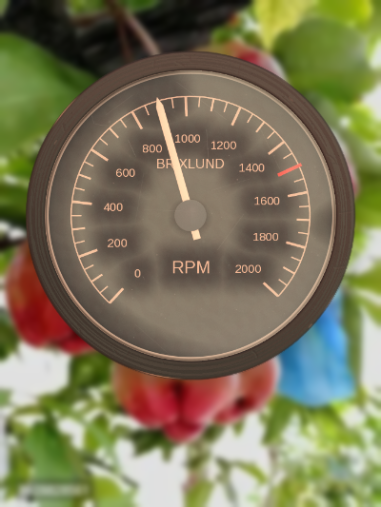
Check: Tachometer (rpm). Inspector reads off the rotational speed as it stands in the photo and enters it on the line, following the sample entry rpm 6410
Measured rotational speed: rpm 900
